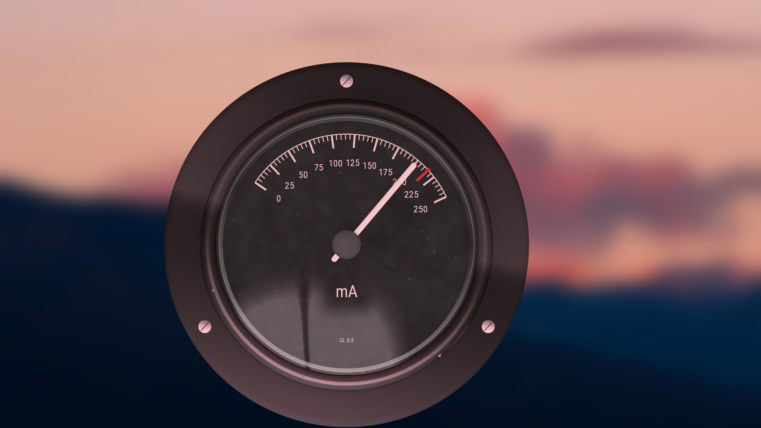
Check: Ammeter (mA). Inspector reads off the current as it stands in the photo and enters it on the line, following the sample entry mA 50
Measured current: mA 200
